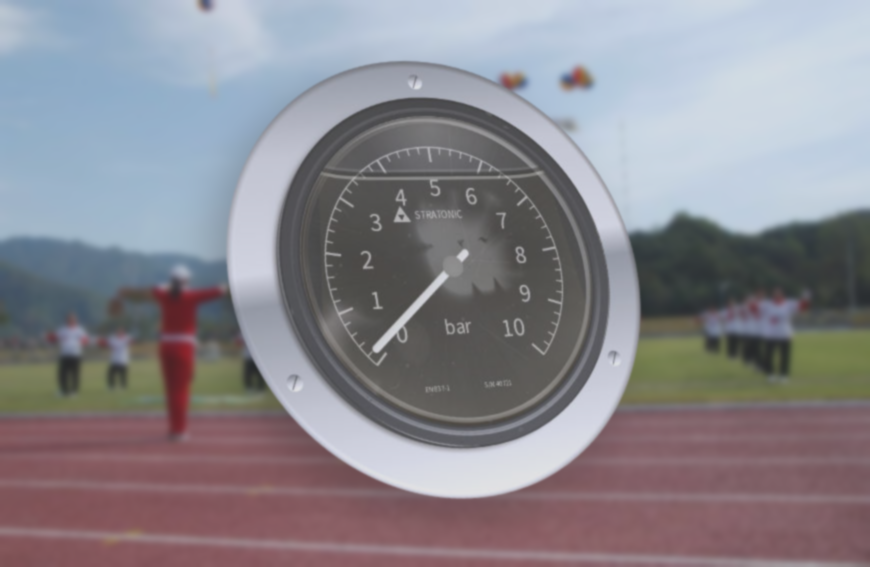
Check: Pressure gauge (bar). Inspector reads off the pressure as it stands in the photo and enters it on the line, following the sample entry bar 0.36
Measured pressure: bar 0.2
